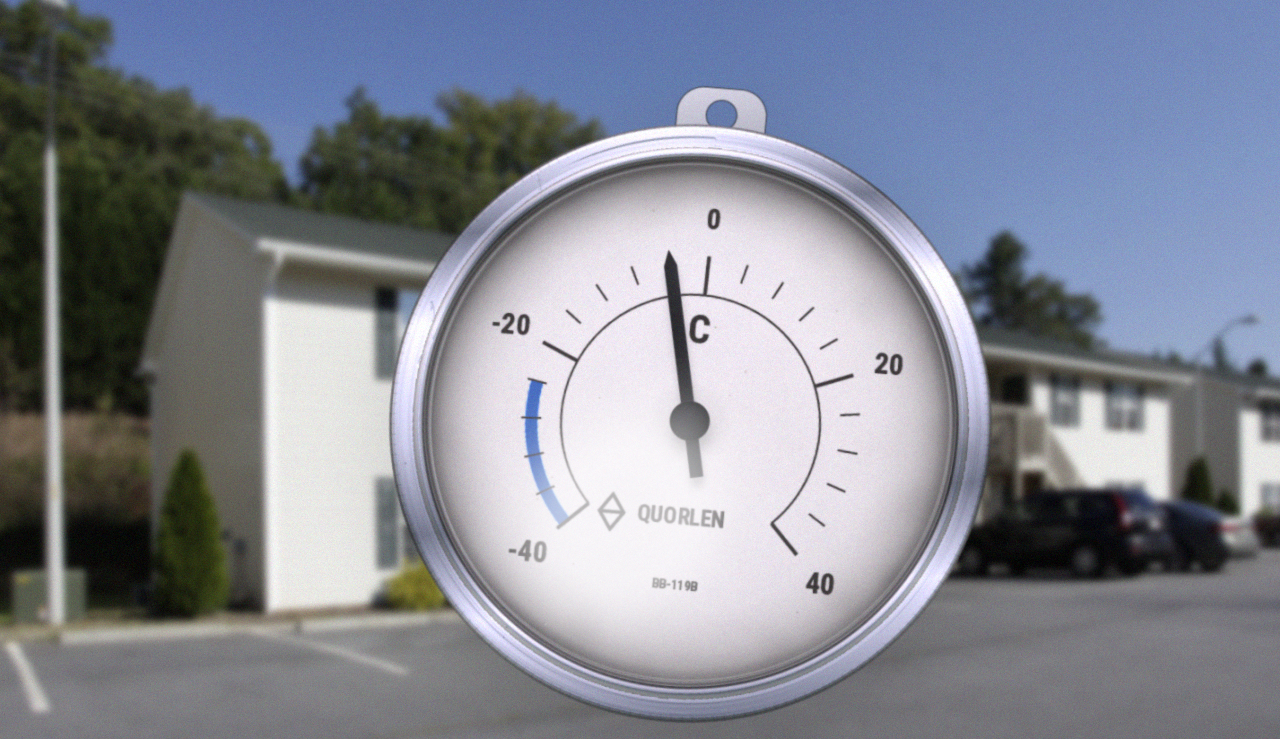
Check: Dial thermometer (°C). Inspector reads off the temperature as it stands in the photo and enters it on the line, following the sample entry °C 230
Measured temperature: °C -4
